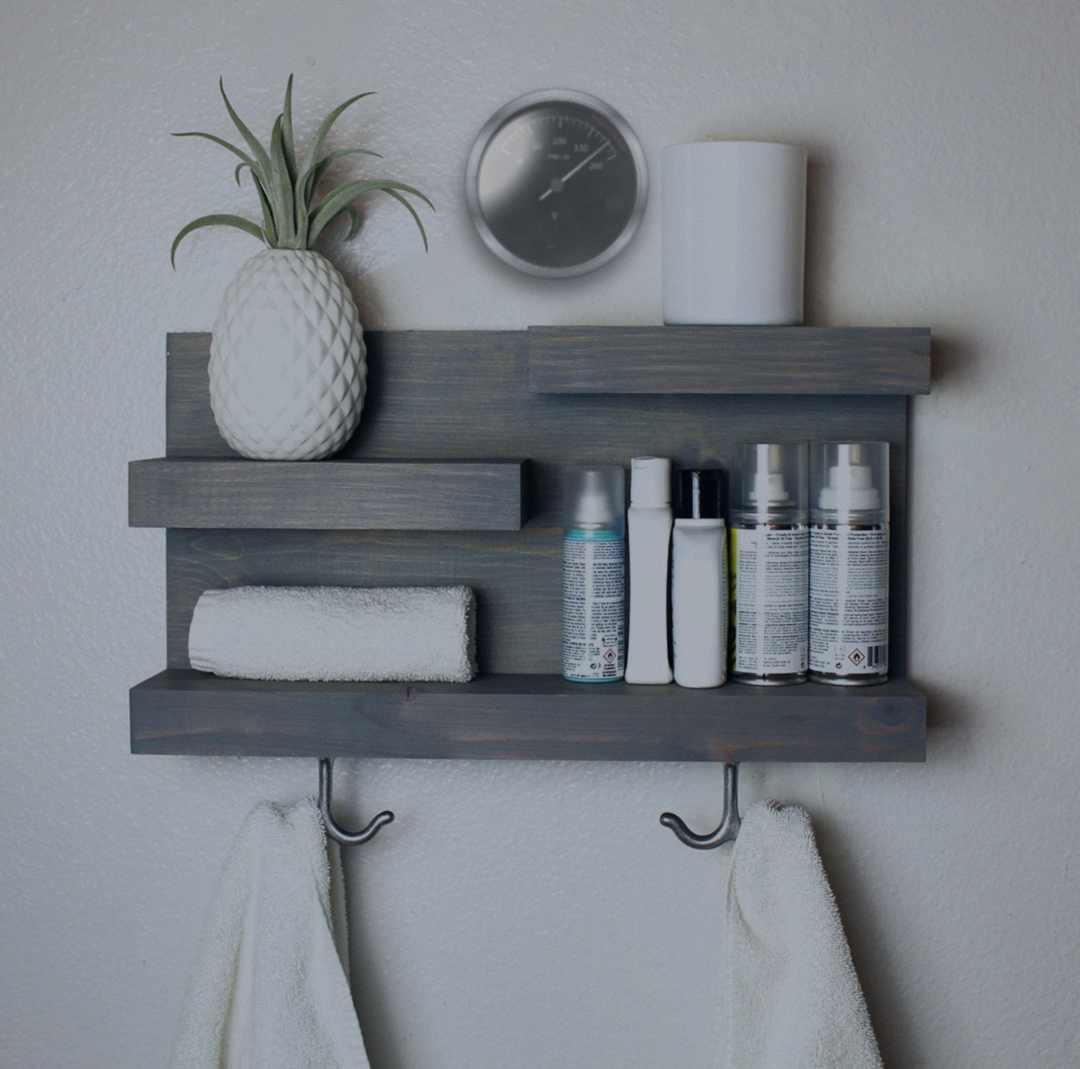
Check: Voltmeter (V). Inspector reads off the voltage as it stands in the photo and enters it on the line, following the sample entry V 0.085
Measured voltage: V 180
